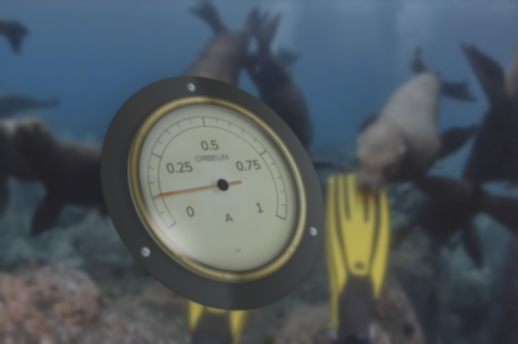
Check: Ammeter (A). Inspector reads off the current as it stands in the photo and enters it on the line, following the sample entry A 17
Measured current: A 0.1
